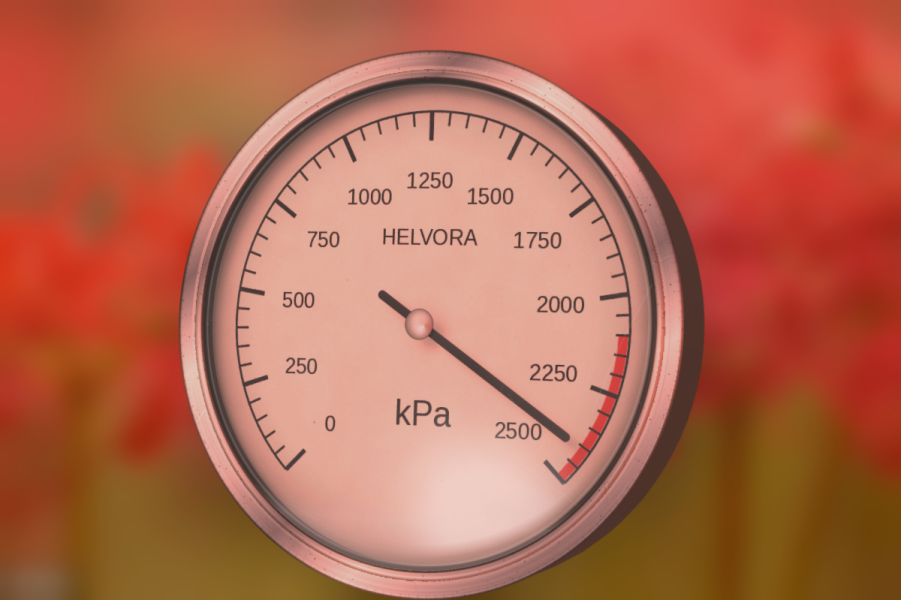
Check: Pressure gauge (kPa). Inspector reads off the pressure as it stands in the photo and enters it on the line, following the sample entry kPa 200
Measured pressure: kPa 2400
